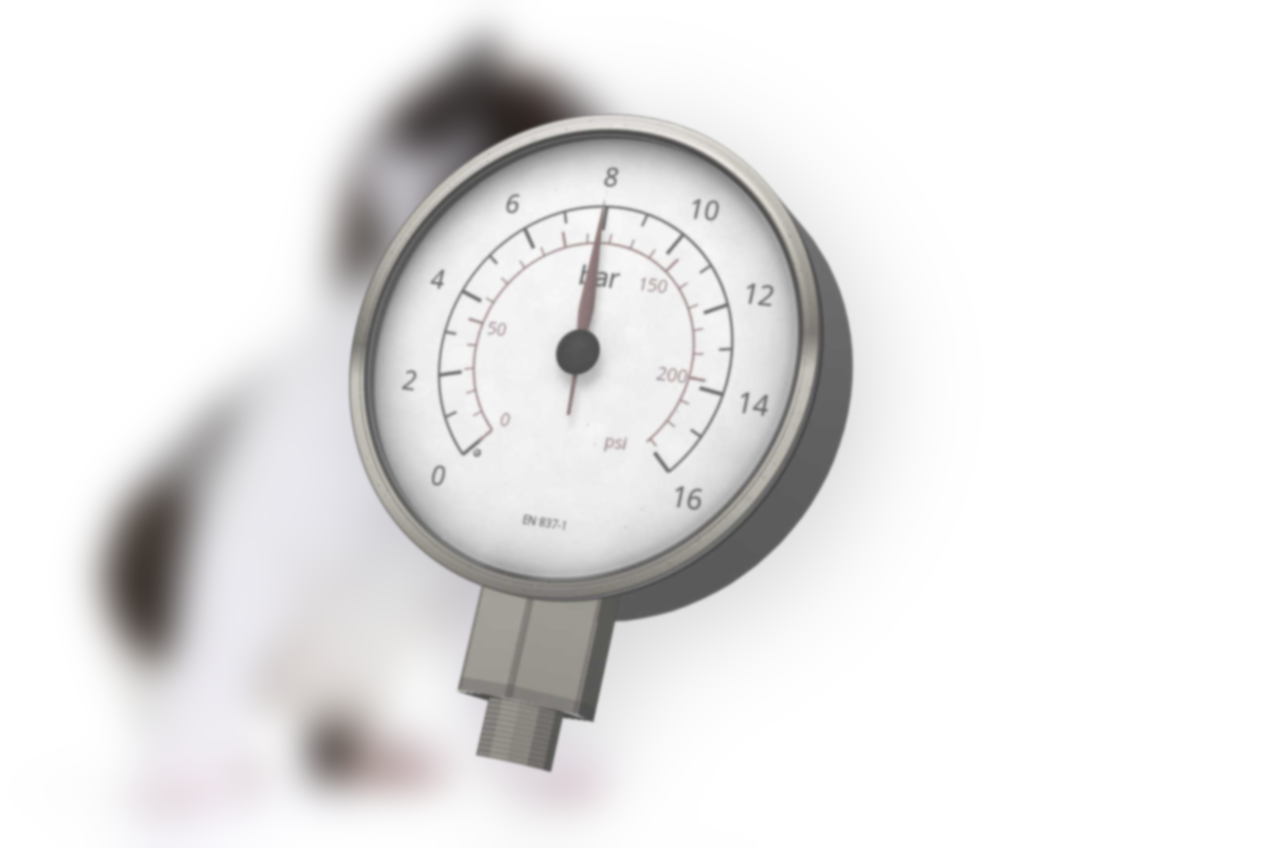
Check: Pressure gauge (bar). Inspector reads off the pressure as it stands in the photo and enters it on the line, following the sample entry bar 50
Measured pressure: bar 8
